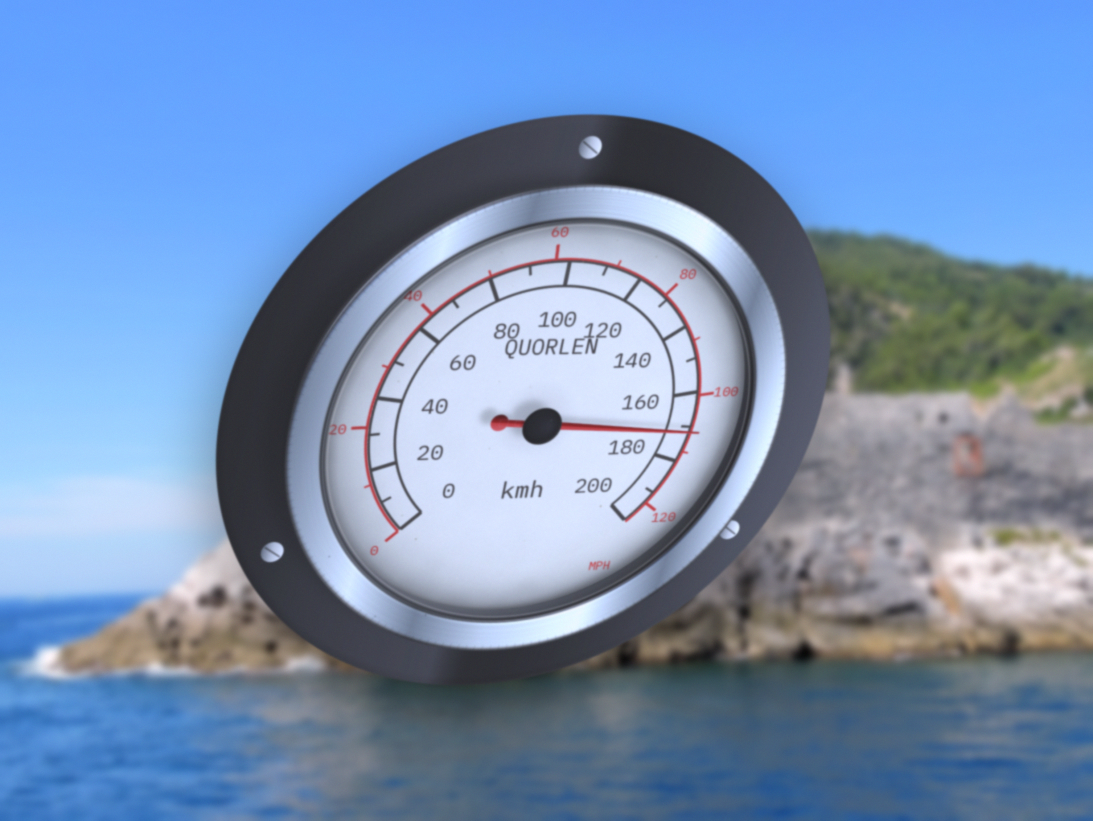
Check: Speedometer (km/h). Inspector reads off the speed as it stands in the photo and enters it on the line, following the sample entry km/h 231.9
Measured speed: km/h 170
